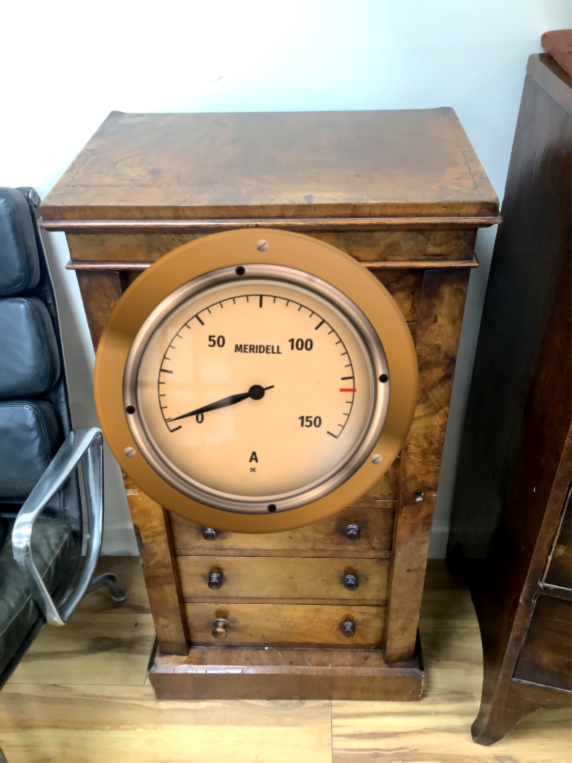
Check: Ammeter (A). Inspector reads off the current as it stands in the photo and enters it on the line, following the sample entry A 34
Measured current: A 5
